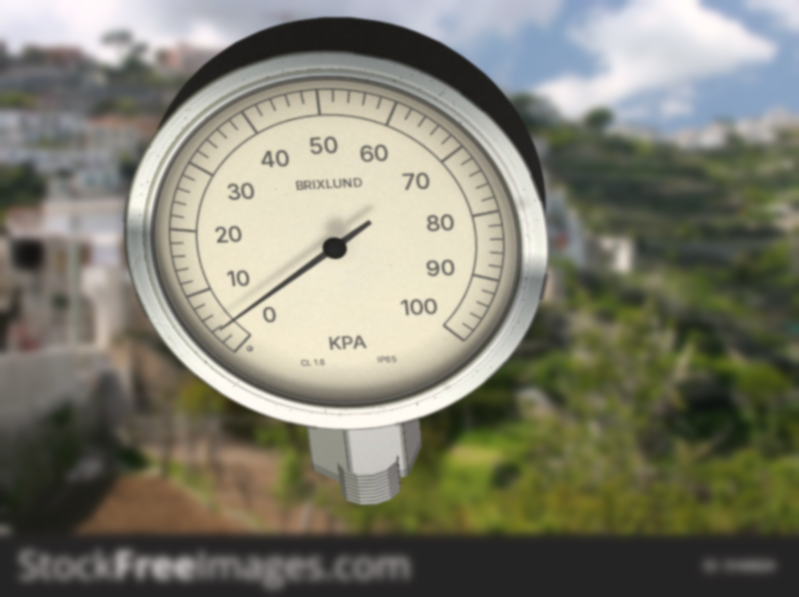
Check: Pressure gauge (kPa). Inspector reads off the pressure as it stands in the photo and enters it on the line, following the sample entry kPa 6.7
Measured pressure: kPa 4
